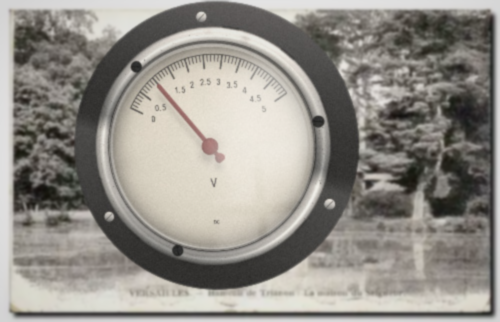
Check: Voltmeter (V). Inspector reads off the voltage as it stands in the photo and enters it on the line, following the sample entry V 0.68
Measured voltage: V 1
